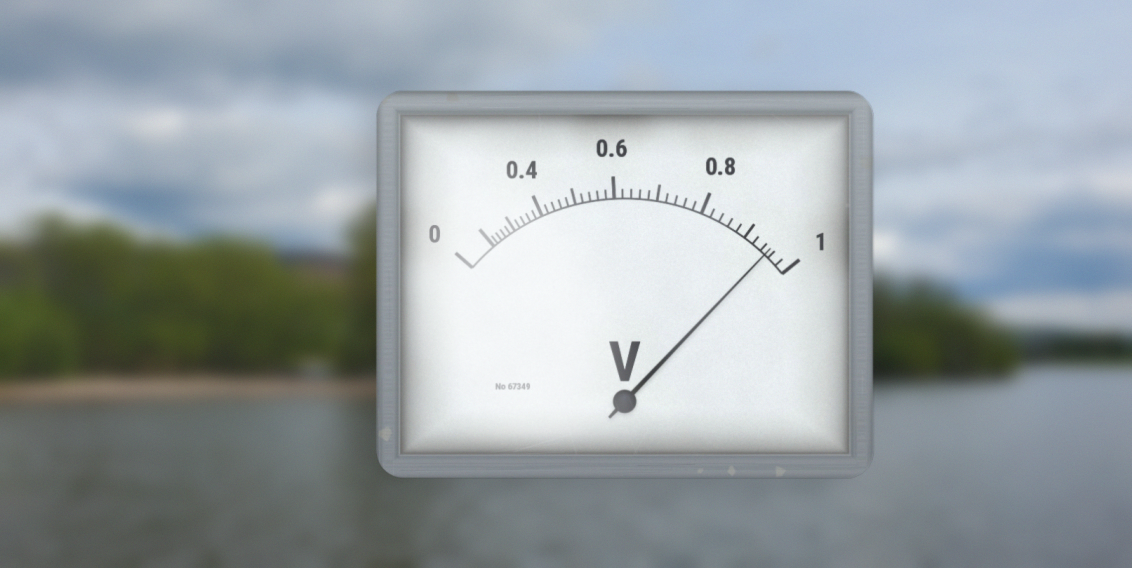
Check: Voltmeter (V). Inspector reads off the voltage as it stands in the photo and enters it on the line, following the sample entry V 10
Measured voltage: V 0.95
